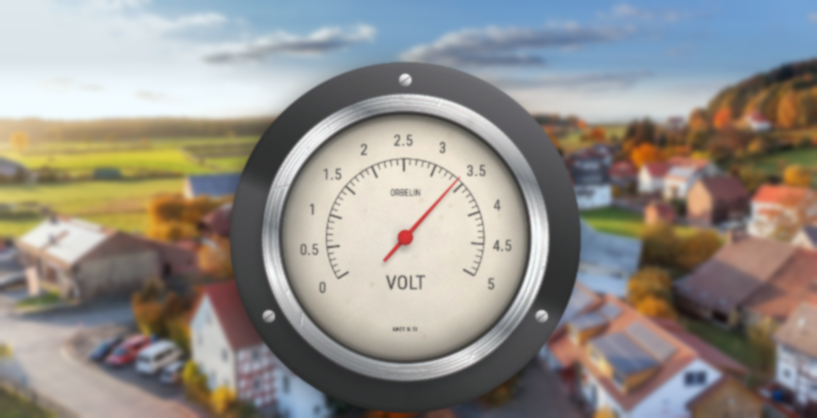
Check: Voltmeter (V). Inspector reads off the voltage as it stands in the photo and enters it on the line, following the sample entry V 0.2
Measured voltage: V 3.4
